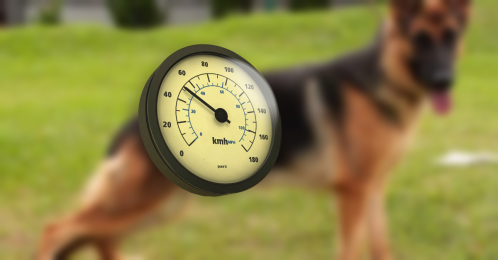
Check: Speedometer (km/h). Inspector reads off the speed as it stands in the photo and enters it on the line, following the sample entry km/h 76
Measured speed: km/h 50
